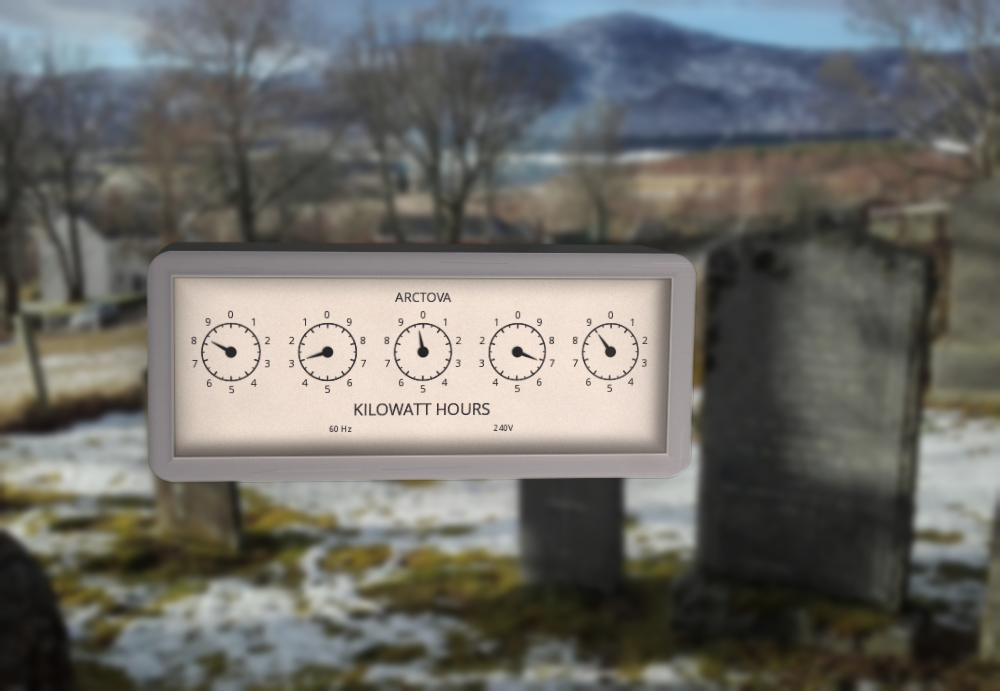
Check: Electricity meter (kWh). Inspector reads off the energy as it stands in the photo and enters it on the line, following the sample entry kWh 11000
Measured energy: kWh 82969
